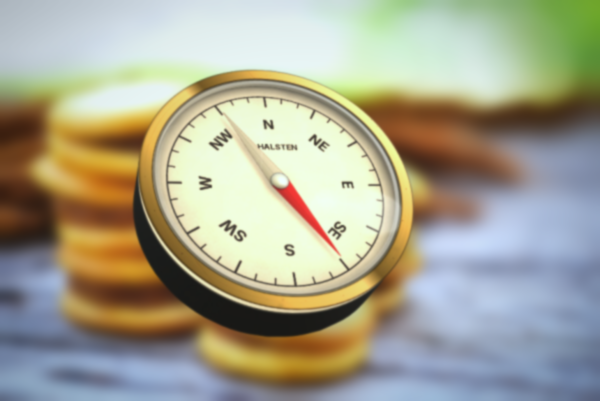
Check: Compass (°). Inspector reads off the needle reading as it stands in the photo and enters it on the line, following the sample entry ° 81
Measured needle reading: ° 150
